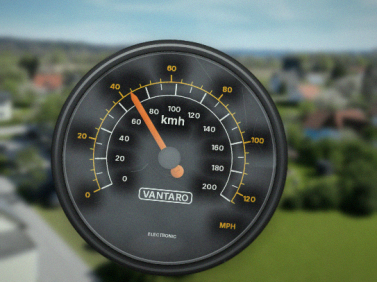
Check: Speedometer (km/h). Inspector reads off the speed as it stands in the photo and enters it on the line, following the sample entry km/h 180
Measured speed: km/h 70
